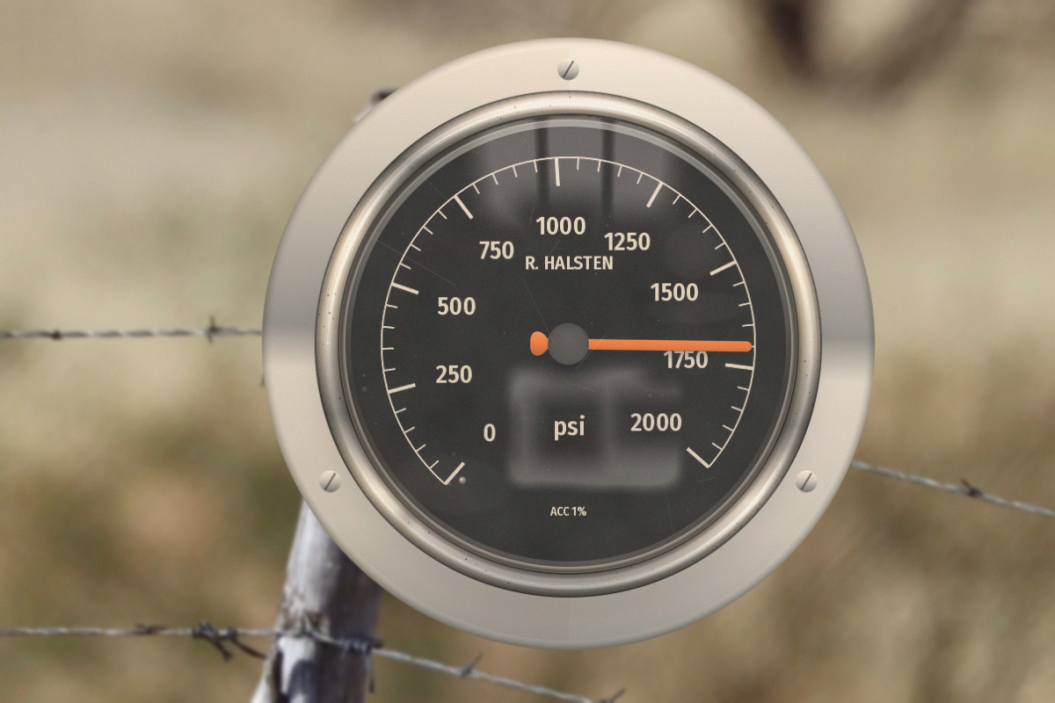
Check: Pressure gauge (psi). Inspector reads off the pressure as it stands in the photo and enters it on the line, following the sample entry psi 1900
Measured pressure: psi 1700
